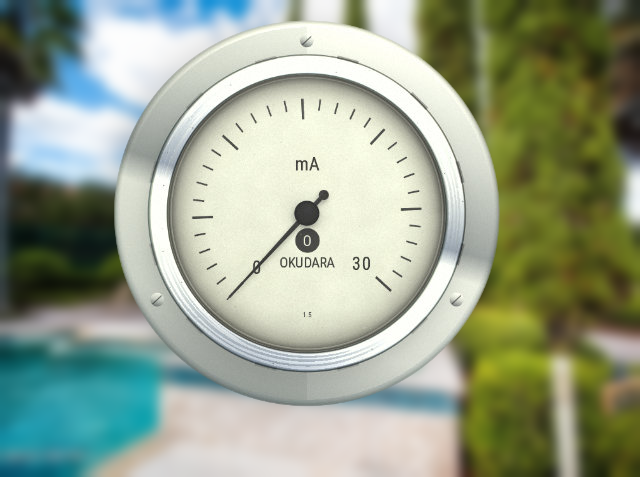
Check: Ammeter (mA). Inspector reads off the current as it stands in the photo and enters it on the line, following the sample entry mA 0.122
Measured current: mA 0
